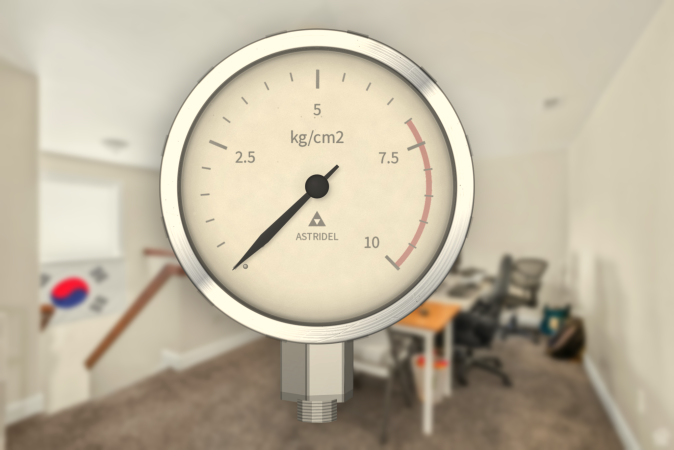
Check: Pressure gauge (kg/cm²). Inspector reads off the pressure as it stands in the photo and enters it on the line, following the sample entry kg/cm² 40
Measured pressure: kg/cm² 0
